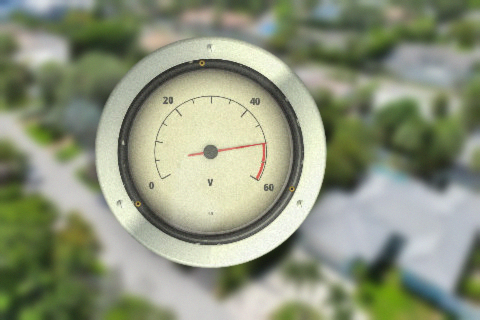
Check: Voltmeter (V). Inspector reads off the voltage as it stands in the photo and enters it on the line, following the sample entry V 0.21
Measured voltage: V 50
